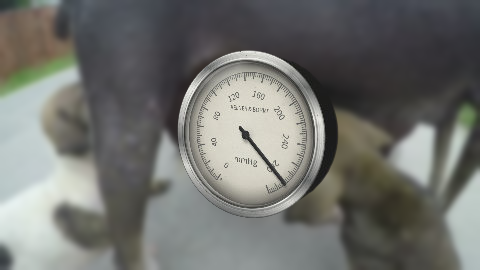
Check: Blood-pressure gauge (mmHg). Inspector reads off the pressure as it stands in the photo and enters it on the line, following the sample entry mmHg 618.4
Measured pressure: mmHg 280
